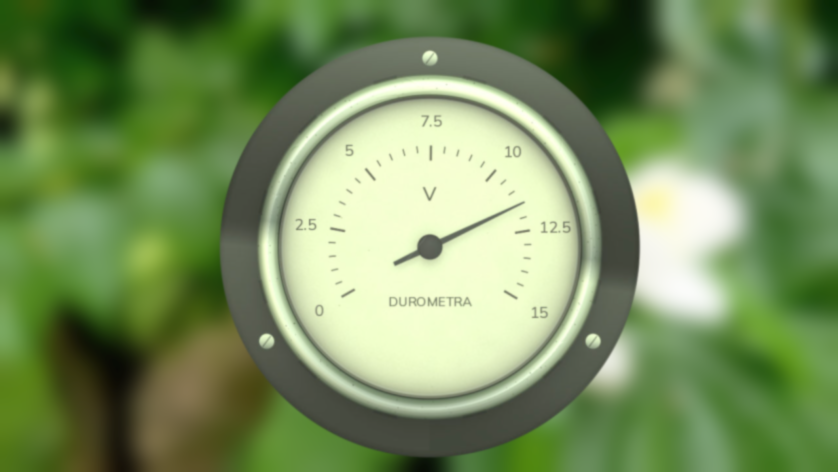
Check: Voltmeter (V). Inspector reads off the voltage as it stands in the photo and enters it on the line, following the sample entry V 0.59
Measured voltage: V 11.5
